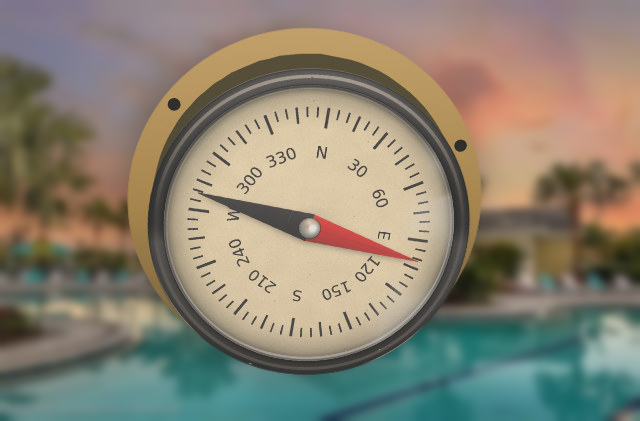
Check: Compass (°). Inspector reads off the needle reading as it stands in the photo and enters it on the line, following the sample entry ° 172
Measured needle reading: ° 100
